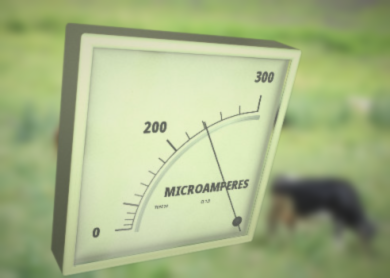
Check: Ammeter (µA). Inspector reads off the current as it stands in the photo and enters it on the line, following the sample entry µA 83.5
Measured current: µA 240
